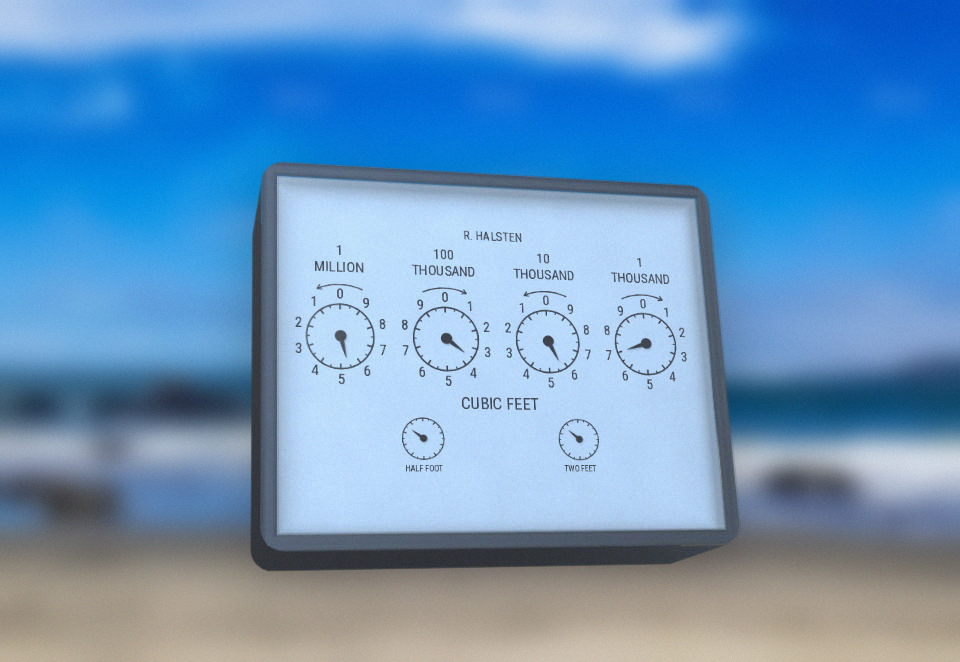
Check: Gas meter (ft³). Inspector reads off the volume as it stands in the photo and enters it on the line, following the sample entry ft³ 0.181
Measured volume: ft³ 535700
